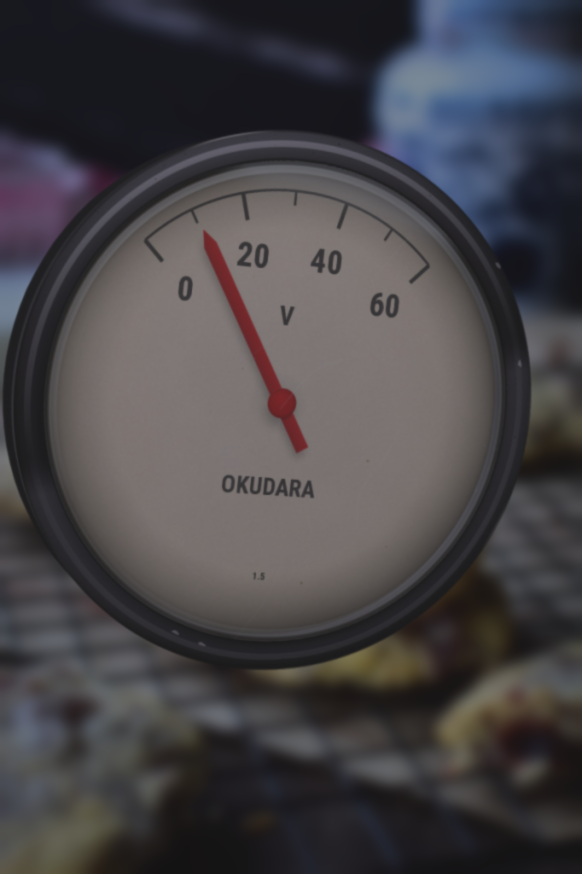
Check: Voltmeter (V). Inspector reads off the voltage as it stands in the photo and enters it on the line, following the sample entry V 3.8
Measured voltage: V 10
